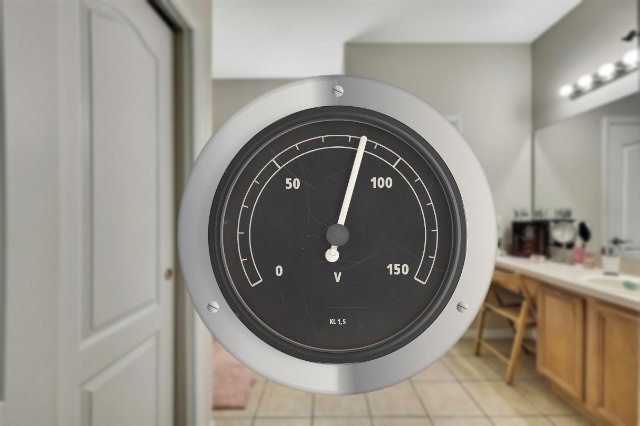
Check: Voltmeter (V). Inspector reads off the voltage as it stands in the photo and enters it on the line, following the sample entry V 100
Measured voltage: V 85
